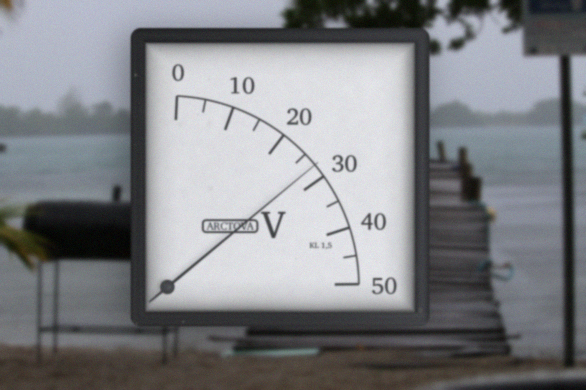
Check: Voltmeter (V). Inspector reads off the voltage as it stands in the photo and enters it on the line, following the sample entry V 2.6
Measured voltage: V 27.5
